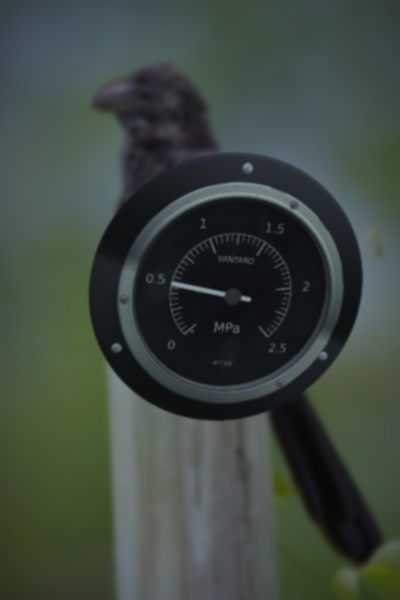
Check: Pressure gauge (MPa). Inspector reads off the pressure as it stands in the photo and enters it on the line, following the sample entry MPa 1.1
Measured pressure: MPa 0.5
